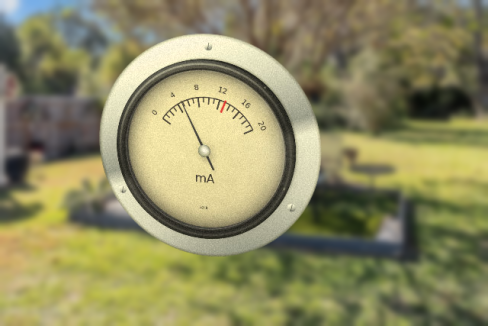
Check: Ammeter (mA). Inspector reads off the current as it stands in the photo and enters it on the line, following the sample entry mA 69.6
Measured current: mA 5
